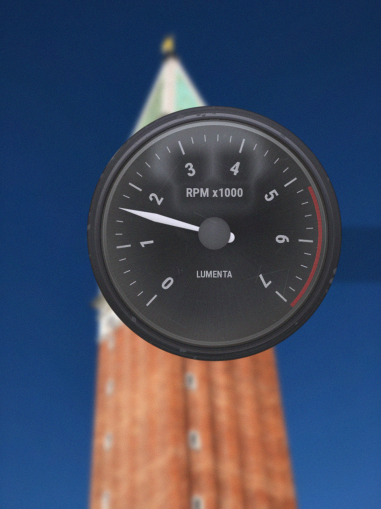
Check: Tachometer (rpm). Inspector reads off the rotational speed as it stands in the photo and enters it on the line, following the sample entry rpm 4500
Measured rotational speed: rpm 1600
